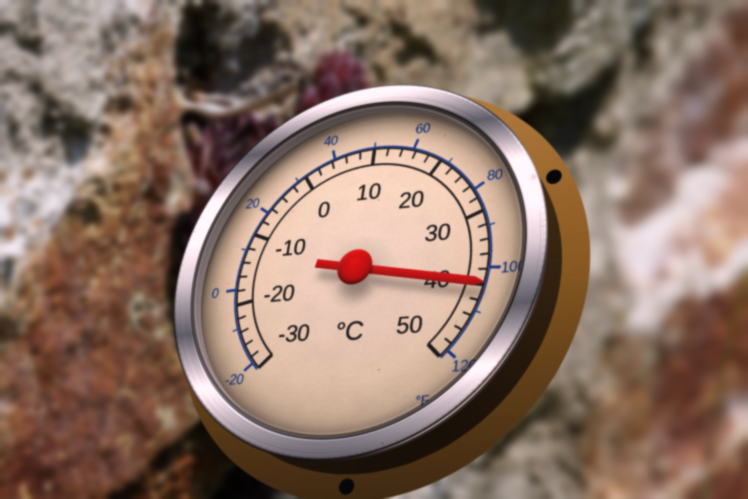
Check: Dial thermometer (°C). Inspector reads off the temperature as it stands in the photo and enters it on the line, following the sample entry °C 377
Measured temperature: °C 40
